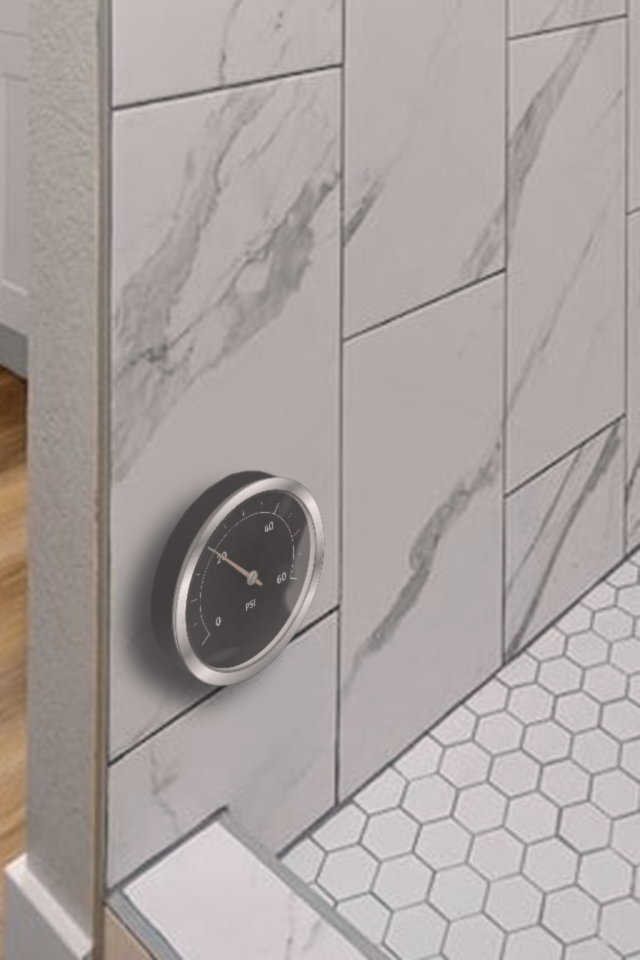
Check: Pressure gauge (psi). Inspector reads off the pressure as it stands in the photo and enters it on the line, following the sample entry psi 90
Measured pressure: psi 20
